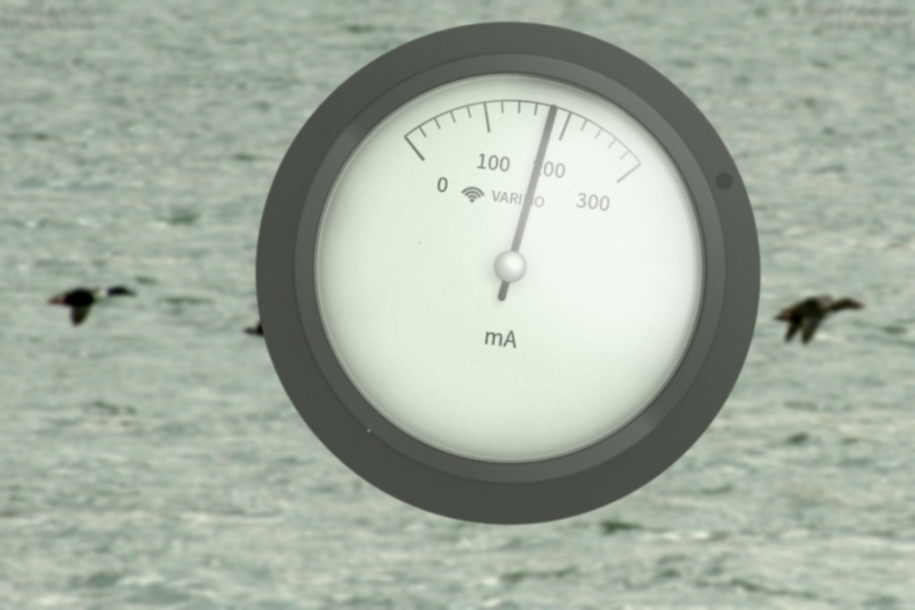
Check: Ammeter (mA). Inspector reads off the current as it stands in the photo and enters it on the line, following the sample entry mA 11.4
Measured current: mA 180
